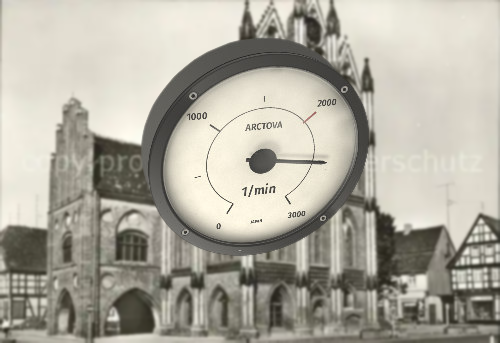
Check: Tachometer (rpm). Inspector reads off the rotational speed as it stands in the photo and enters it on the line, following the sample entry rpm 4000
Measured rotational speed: rpm 2500
